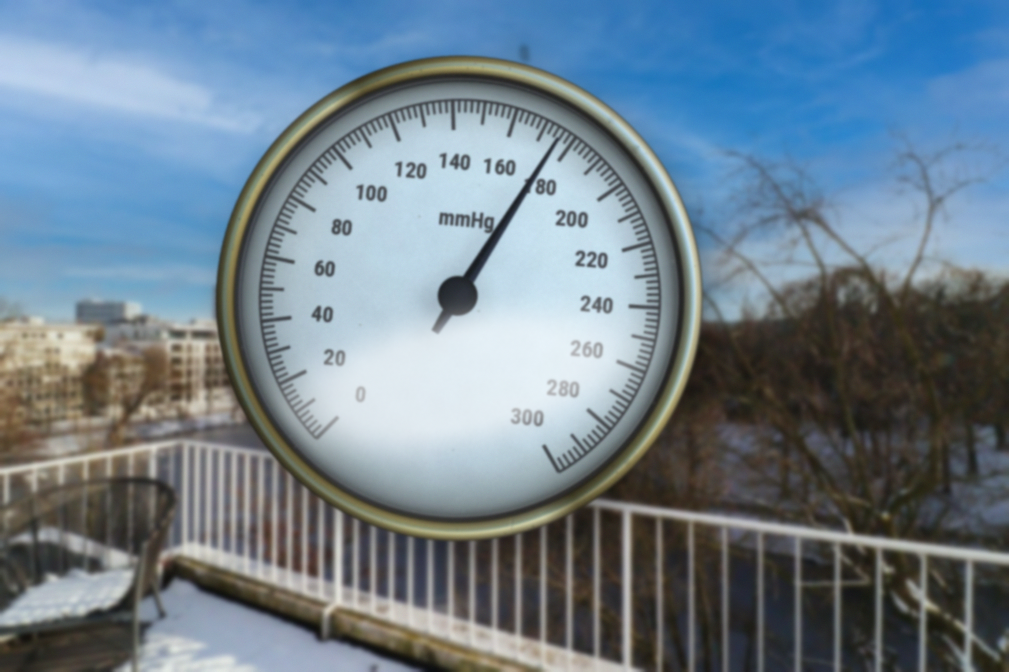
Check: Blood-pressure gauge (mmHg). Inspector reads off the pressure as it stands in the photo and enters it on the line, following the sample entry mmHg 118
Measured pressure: mmHg 176
